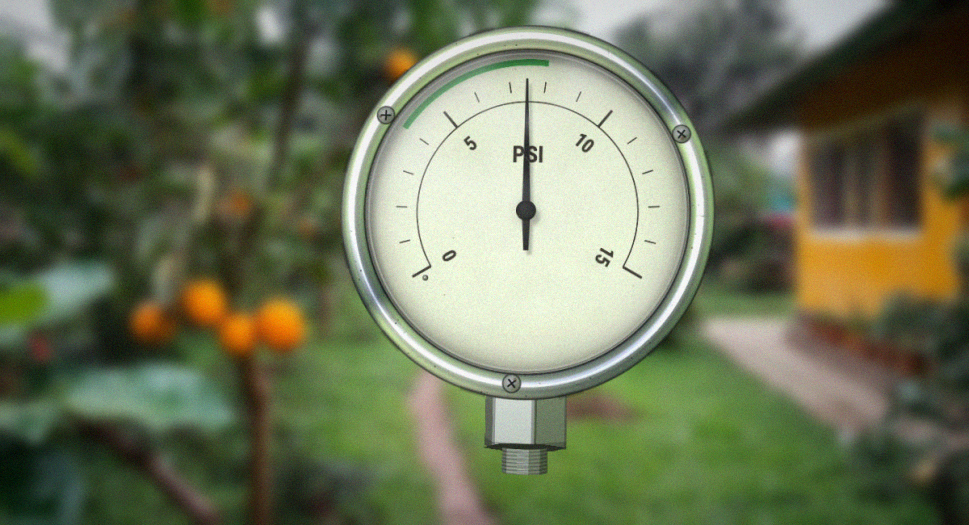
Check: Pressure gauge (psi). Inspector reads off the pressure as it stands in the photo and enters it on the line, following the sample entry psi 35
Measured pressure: psi 7.5
